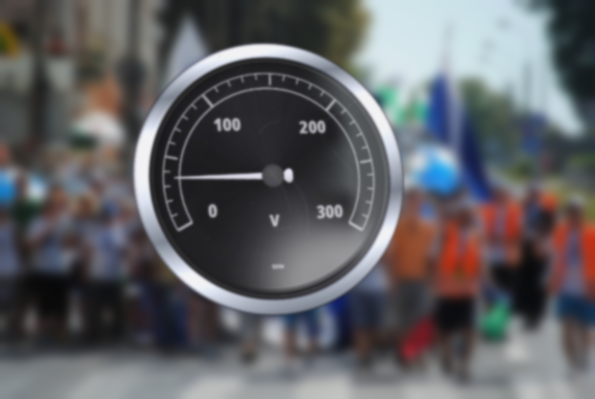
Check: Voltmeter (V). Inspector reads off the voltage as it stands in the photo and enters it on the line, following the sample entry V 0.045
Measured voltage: V 35
